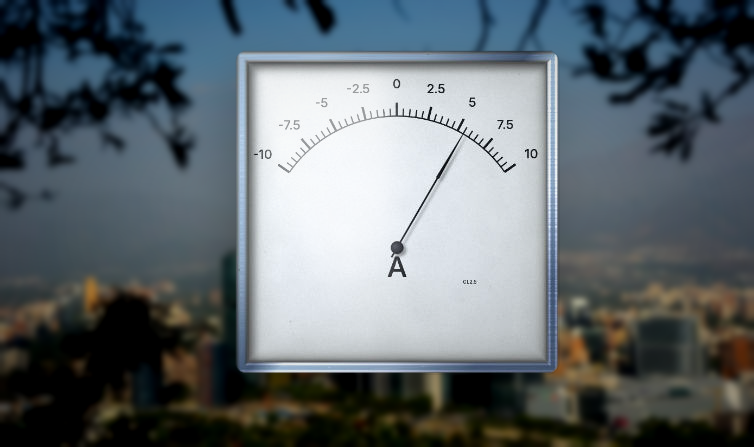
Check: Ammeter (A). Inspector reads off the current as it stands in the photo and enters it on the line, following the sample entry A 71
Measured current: A 5.5
